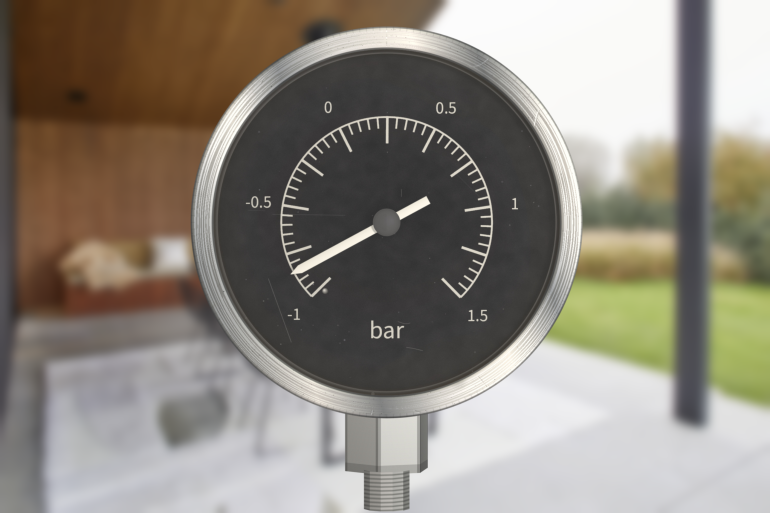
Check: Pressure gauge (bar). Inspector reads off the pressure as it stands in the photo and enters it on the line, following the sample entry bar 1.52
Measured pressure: bar -0.85
